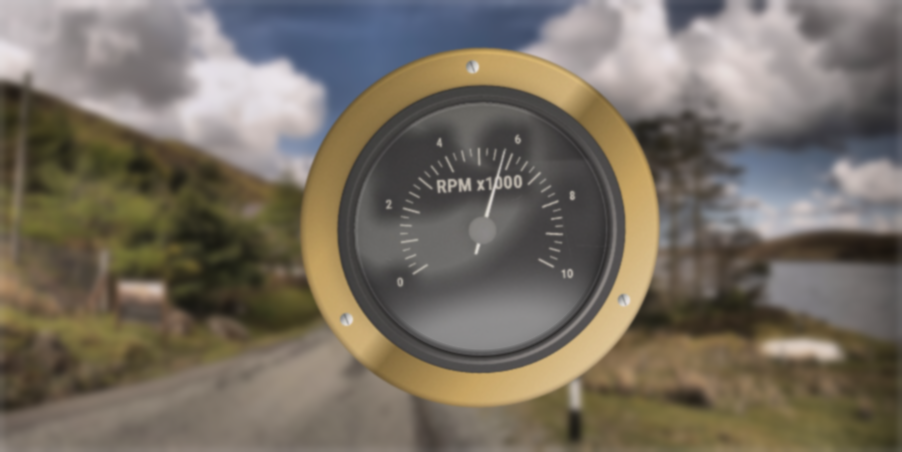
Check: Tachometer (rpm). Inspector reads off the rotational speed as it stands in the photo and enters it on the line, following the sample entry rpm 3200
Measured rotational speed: rpm 5750
